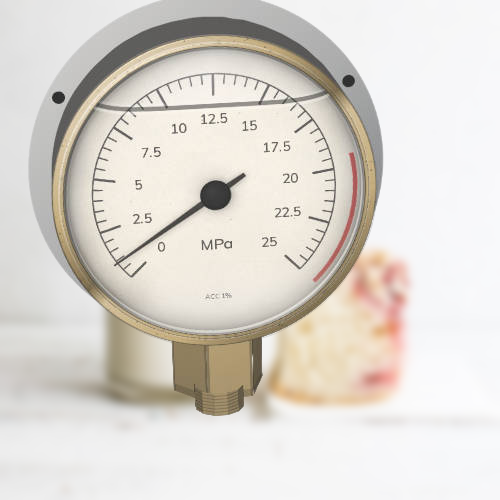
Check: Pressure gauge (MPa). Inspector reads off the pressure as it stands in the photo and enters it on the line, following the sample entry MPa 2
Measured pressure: MPa 1
